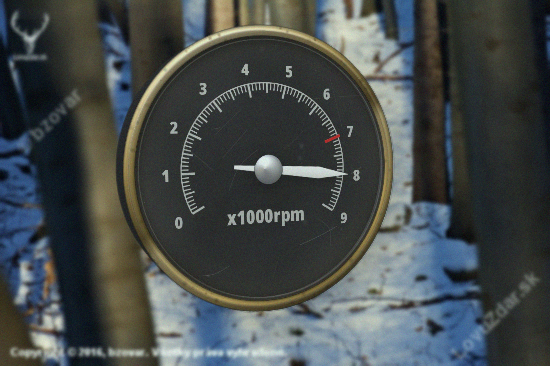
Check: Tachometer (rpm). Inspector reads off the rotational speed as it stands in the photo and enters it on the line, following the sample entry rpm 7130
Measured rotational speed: rpm 8000
